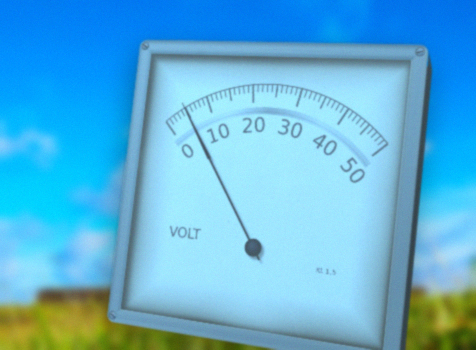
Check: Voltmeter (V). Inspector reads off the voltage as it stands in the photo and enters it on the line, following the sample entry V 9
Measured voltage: V 5
